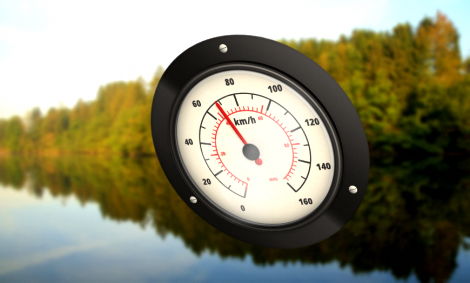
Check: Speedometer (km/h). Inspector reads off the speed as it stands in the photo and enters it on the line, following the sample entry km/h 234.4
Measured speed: km/h 70
